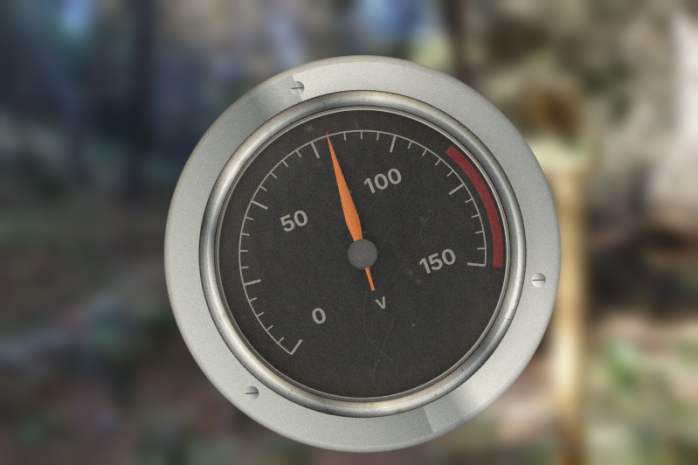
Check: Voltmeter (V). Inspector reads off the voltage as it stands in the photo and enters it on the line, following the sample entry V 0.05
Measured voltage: V 80
